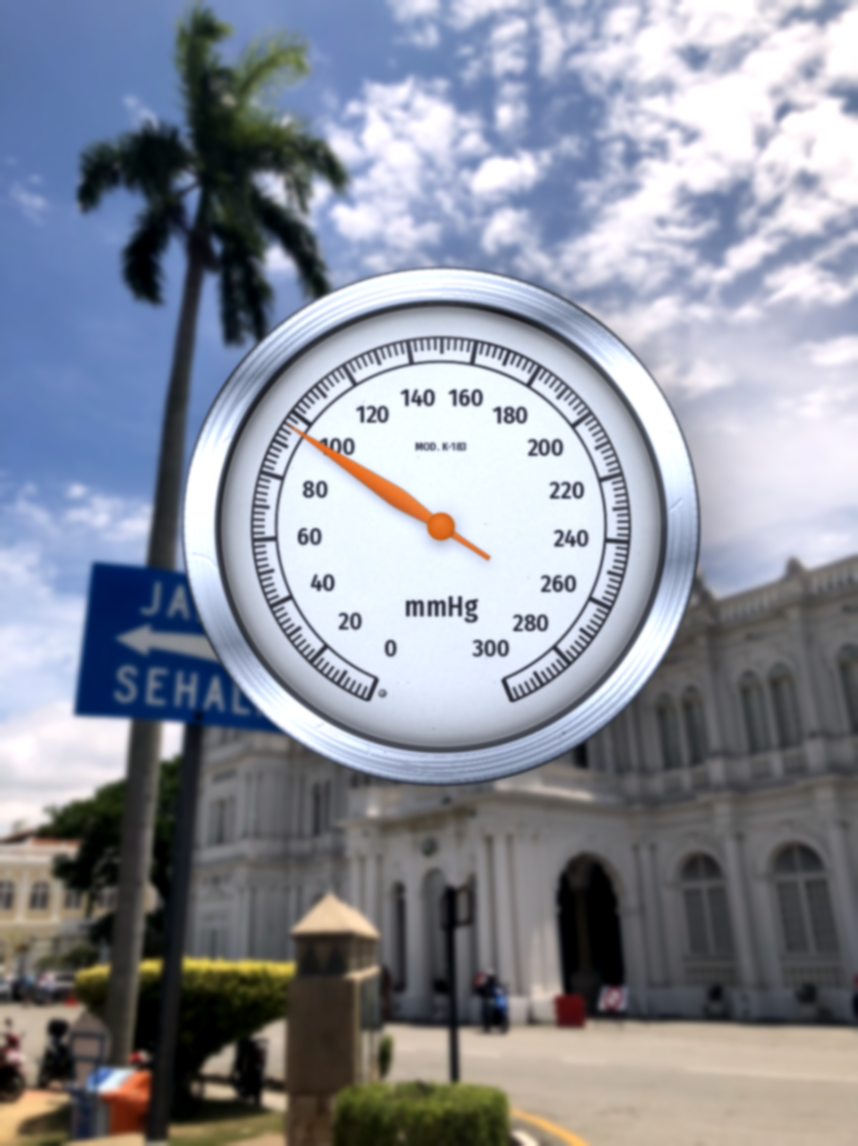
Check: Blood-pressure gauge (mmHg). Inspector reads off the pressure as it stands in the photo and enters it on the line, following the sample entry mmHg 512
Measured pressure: mmHg 96
